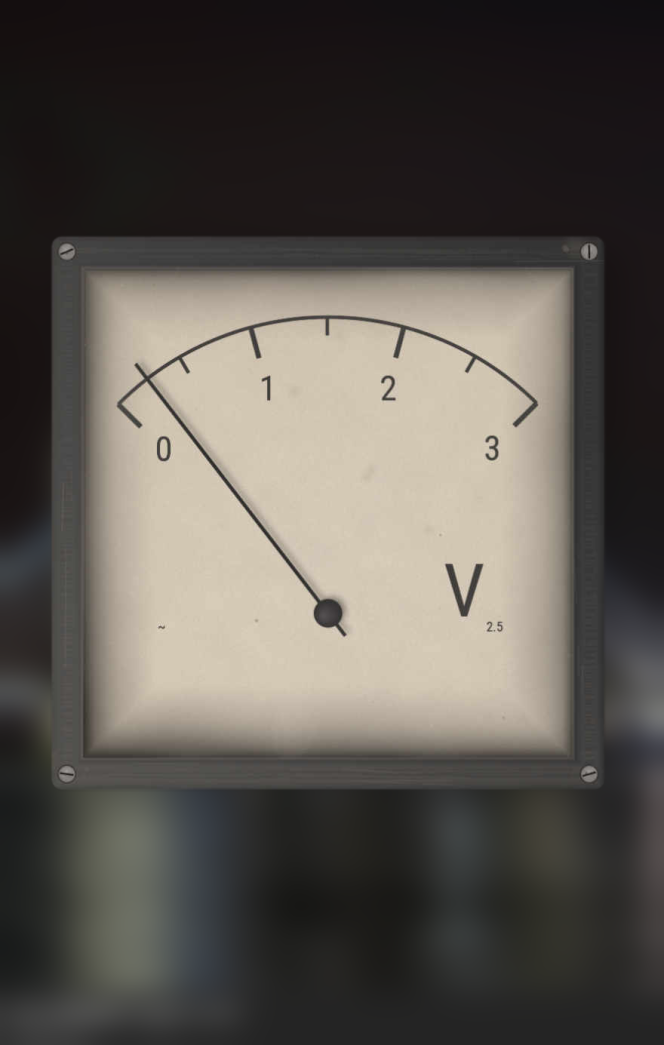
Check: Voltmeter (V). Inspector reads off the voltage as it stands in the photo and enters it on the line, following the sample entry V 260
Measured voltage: V 0.25
